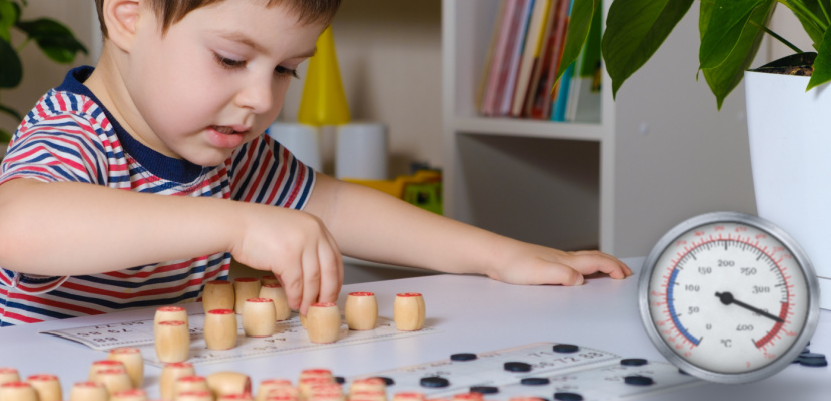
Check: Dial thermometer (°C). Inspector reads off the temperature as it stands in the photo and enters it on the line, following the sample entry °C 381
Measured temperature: °C 350
